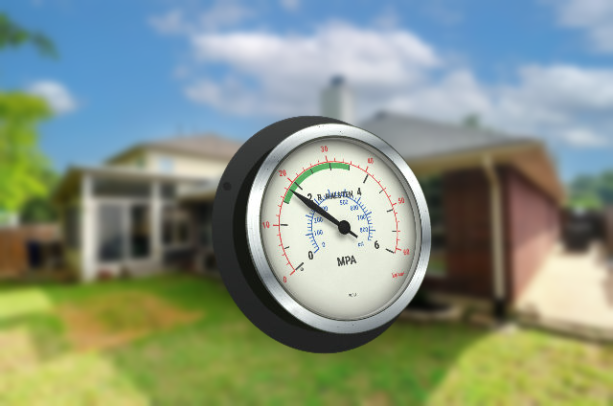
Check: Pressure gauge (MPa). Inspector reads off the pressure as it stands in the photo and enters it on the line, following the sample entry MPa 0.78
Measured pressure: MPa 1.75
